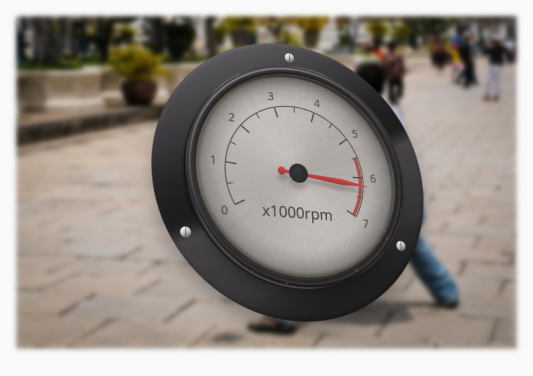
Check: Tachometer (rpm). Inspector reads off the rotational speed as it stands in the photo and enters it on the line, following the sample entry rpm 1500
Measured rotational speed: rpm 6250
